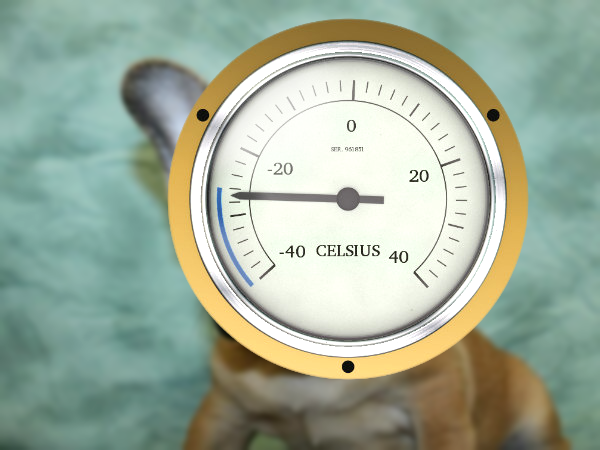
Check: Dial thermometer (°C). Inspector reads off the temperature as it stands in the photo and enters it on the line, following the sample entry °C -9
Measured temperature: °C -27
